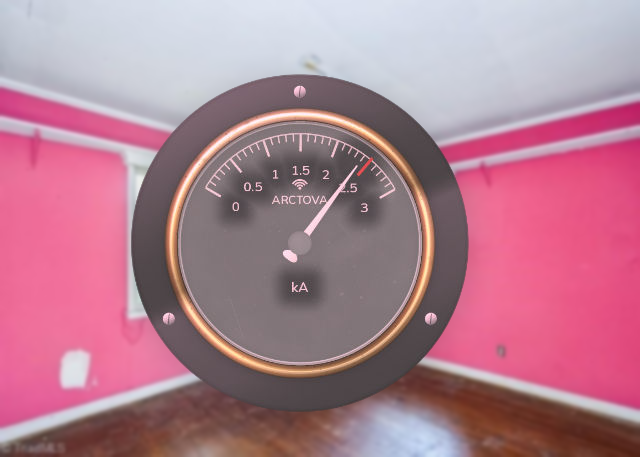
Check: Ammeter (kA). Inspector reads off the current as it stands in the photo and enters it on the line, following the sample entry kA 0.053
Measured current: kA 2.4
